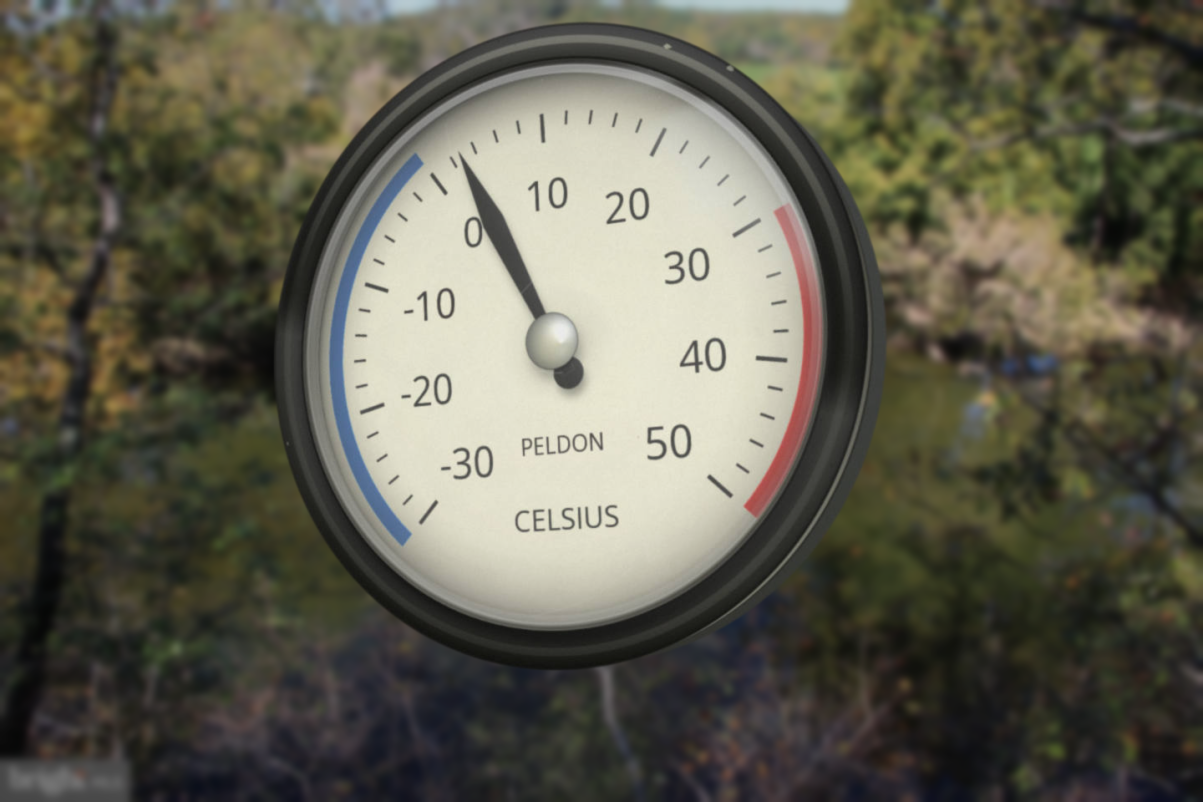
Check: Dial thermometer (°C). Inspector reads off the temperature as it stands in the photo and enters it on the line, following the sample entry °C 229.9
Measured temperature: °C 3
